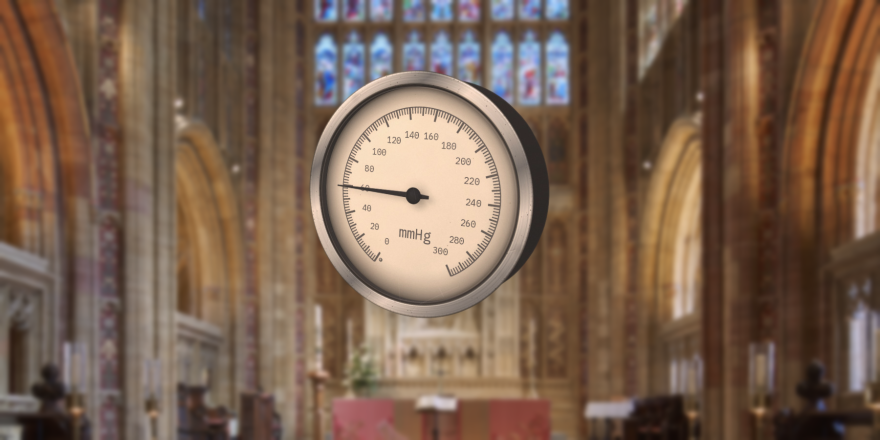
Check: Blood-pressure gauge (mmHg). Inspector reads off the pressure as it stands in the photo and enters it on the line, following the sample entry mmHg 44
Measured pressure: mmHg 60
